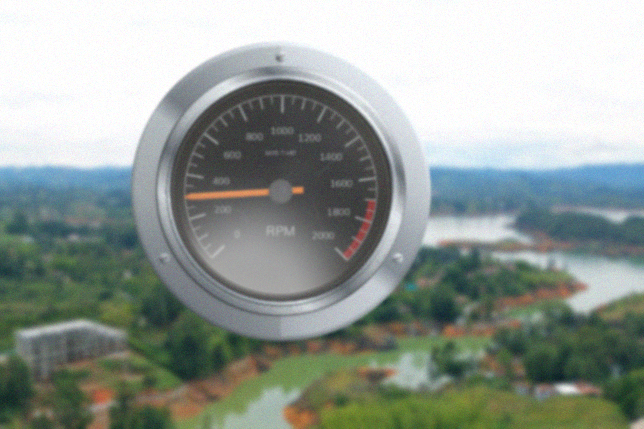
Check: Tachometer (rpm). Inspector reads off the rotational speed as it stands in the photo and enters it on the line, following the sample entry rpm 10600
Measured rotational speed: rpm 300
